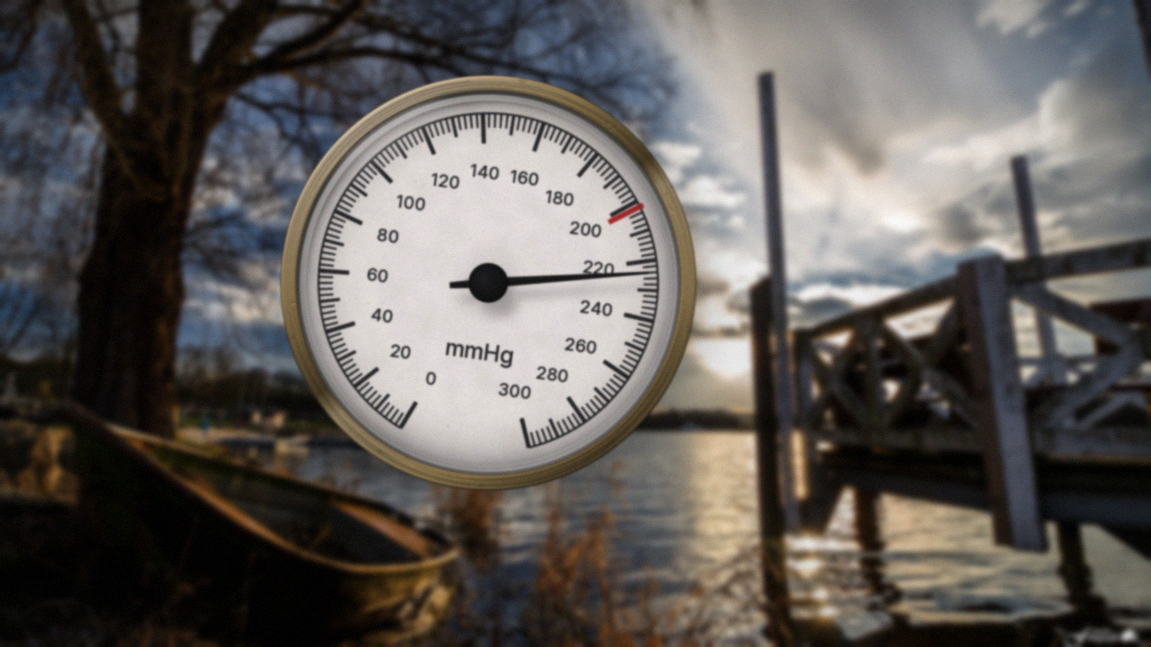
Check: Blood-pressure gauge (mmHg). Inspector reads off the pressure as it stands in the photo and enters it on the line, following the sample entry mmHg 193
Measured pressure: mmHg 224
